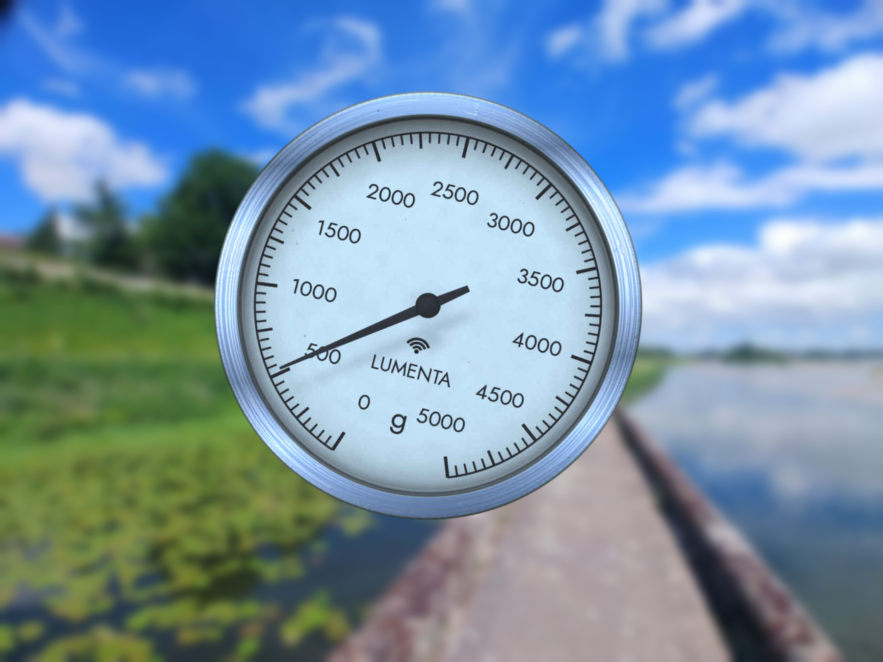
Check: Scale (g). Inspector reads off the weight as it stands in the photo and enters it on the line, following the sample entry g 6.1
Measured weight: g 525
